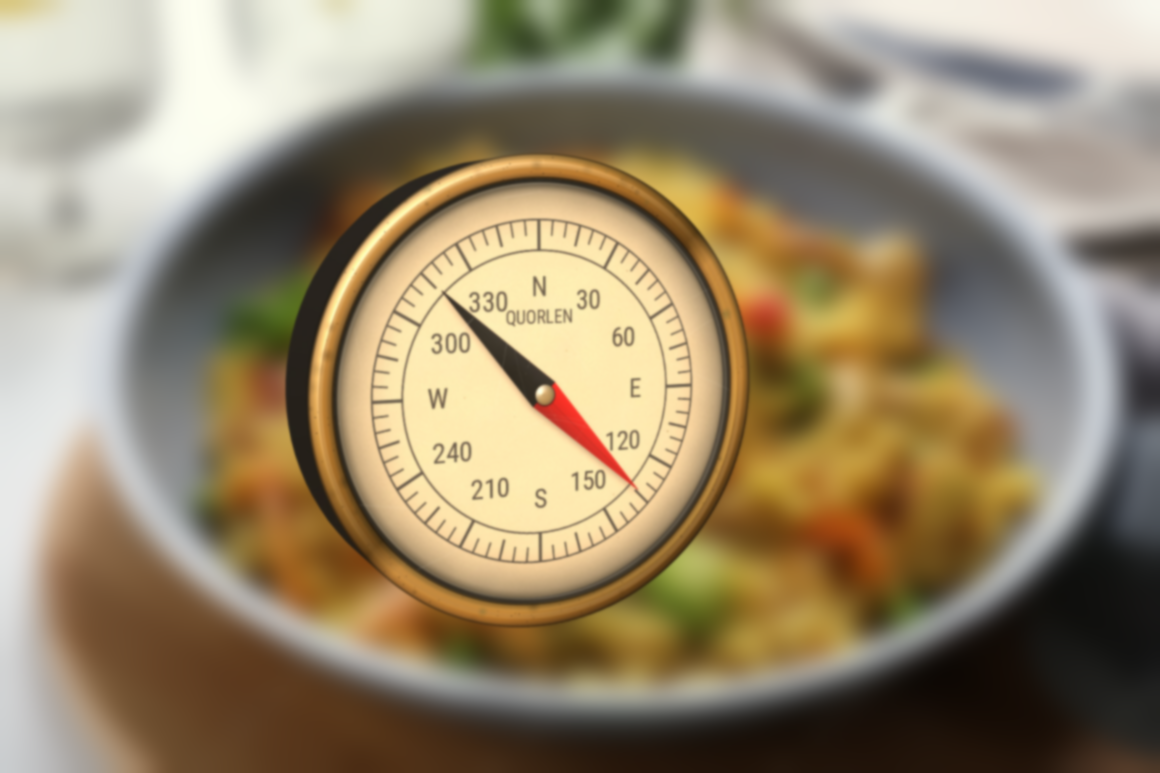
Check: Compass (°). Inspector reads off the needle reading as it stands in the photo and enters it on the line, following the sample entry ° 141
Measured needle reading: ° 135
